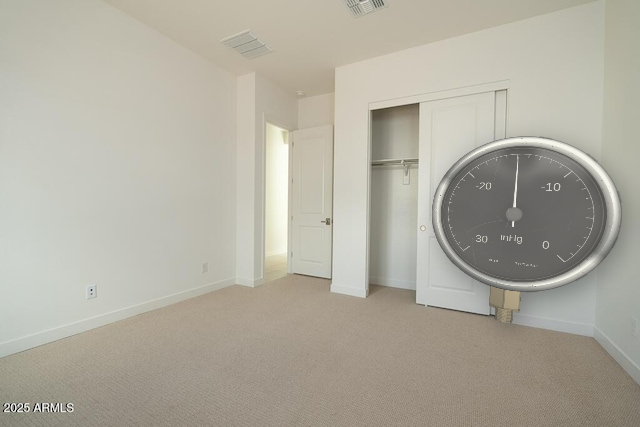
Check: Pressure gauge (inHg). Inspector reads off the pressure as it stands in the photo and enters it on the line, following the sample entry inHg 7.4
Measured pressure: inHg -15
